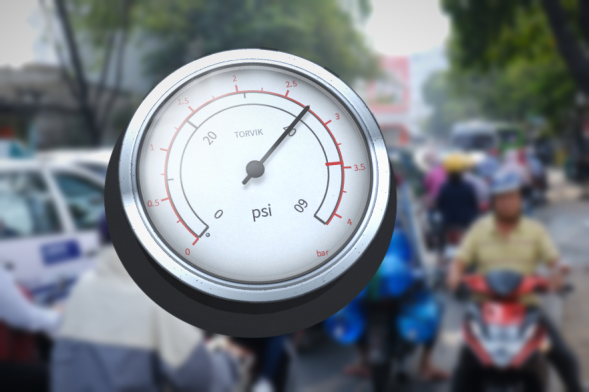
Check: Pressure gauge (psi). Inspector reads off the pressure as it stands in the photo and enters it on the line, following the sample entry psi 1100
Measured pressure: psi 40
